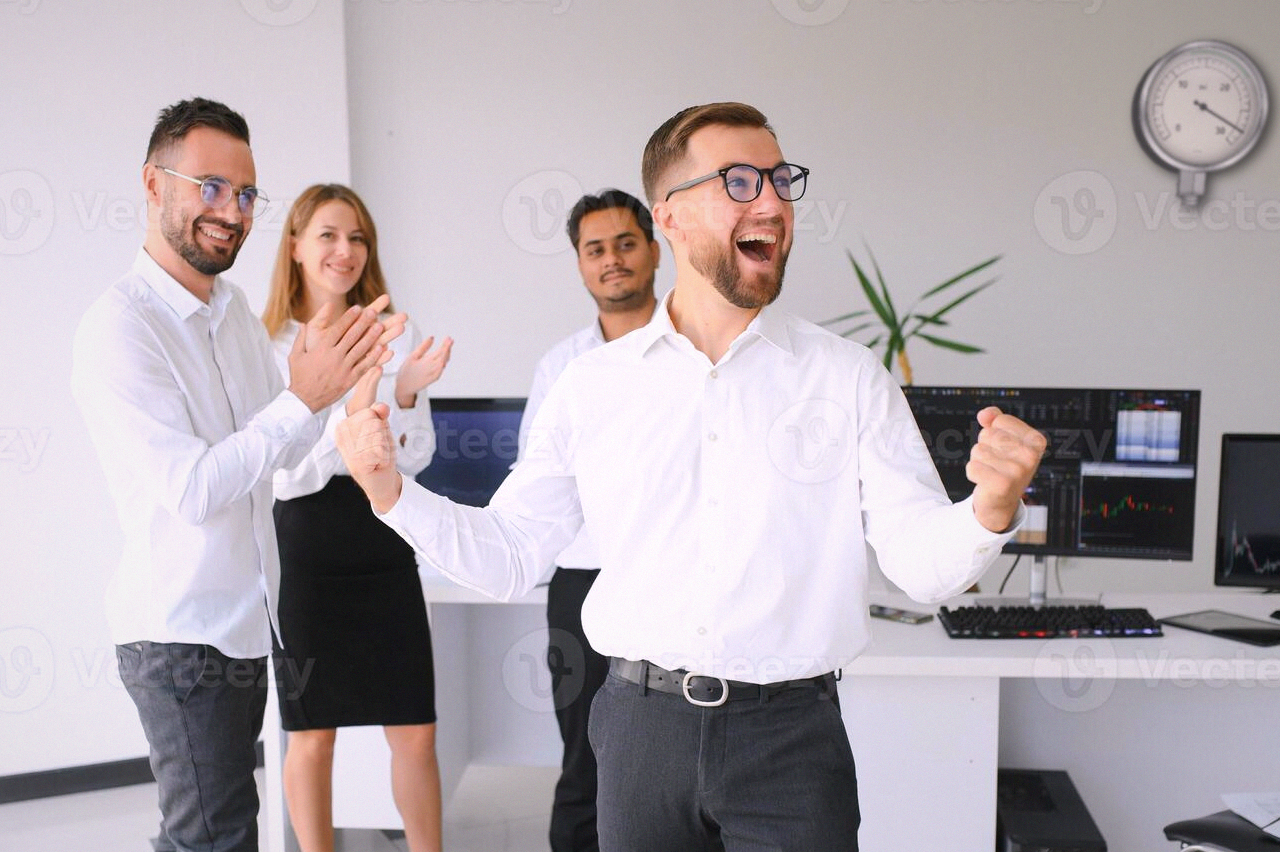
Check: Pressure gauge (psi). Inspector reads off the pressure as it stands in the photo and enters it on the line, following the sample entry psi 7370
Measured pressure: psi 28
